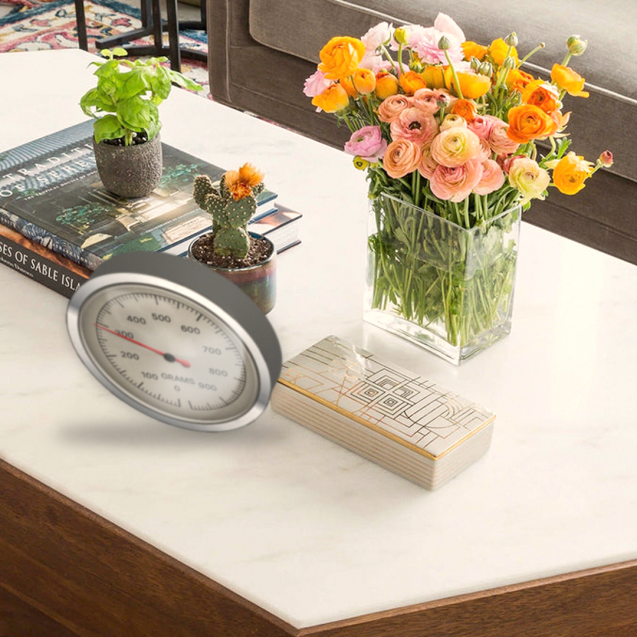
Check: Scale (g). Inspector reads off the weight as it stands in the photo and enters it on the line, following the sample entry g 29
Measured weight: g 300
